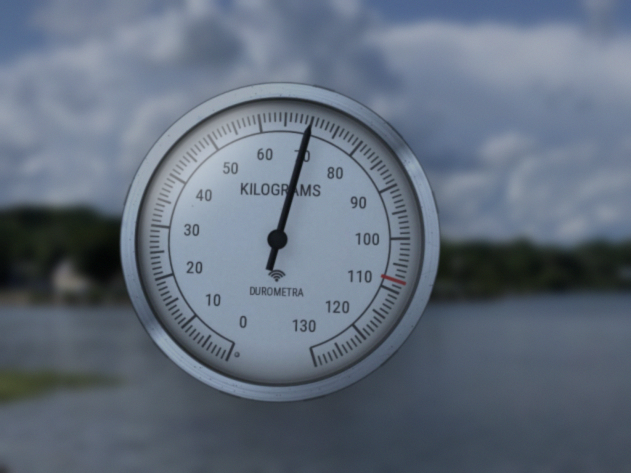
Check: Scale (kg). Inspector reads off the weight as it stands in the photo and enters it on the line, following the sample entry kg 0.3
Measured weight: kg 70
